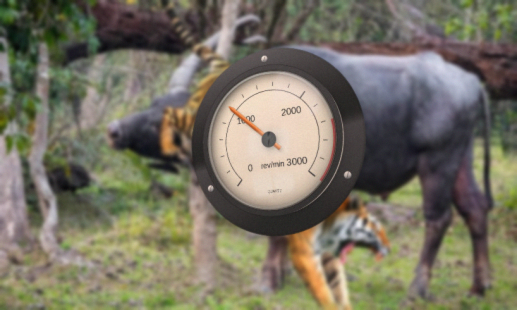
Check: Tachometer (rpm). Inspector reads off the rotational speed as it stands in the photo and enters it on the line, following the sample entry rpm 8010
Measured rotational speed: rpm 1000
